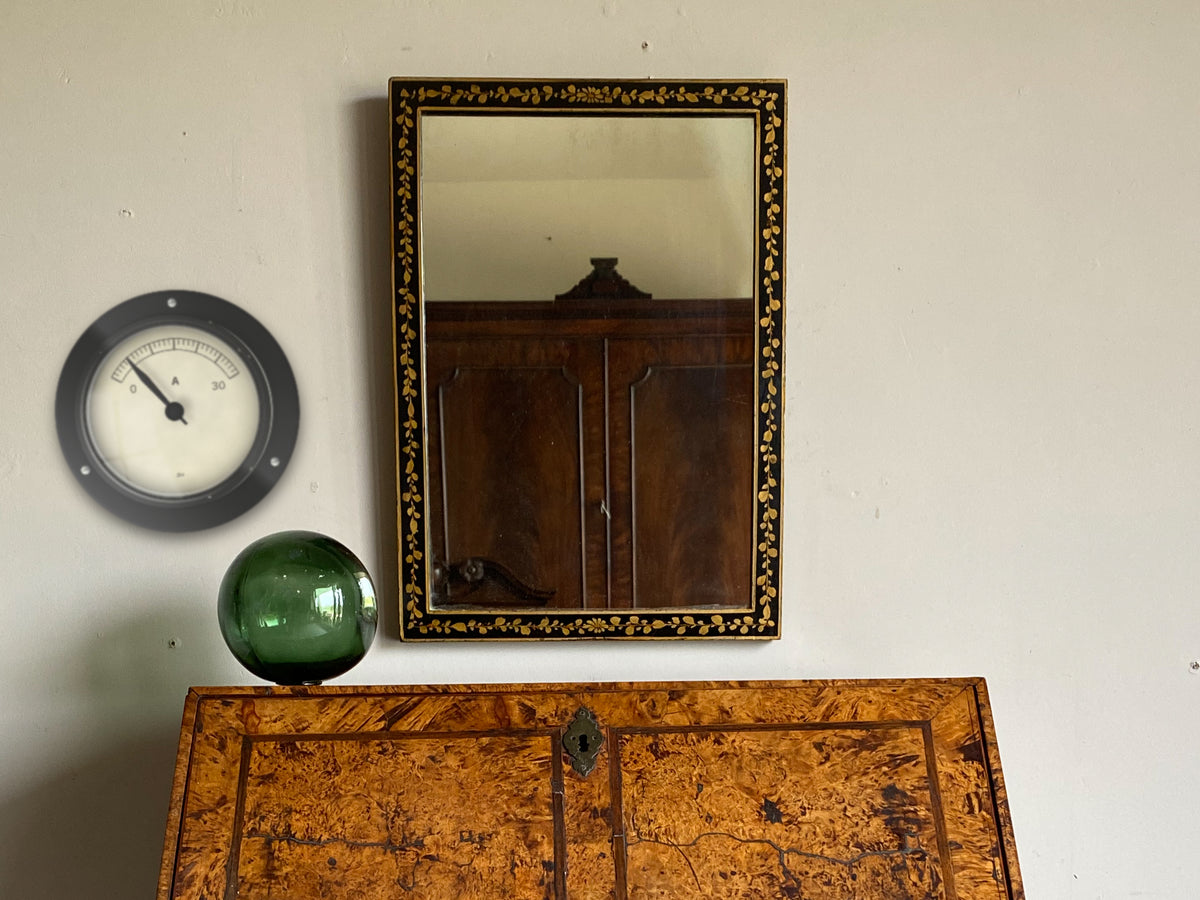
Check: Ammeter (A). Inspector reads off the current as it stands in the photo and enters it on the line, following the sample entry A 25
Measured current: A 5
